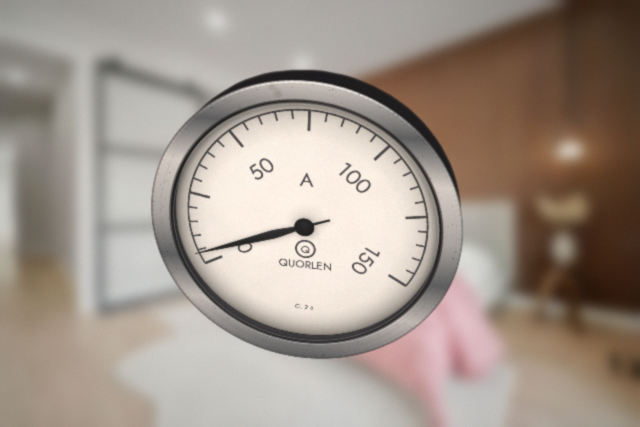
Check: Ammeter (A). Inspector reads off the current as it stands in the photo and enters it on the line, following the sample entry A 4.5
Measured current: A 5
